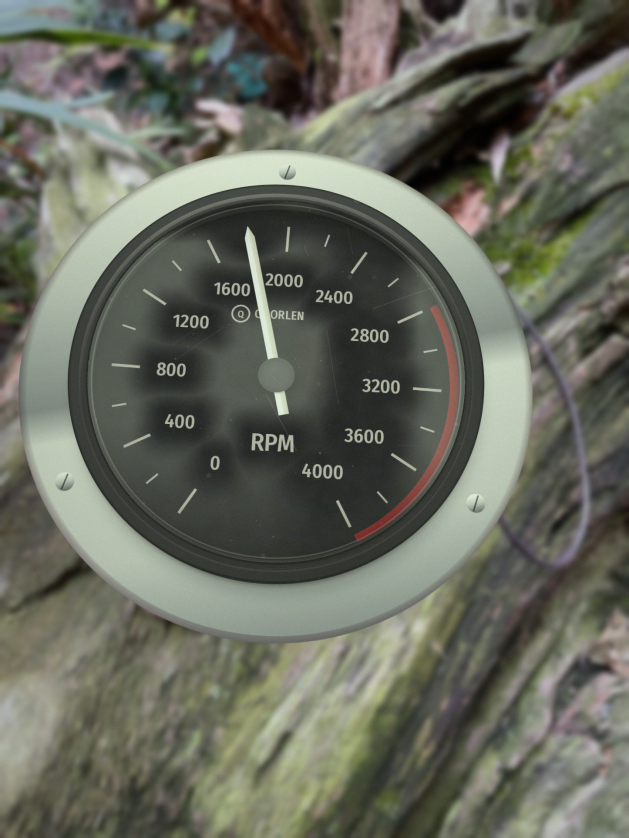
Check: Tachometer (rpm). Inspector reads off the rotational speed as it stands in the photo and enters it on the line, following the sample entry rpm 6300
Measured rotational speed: rpm 1800
